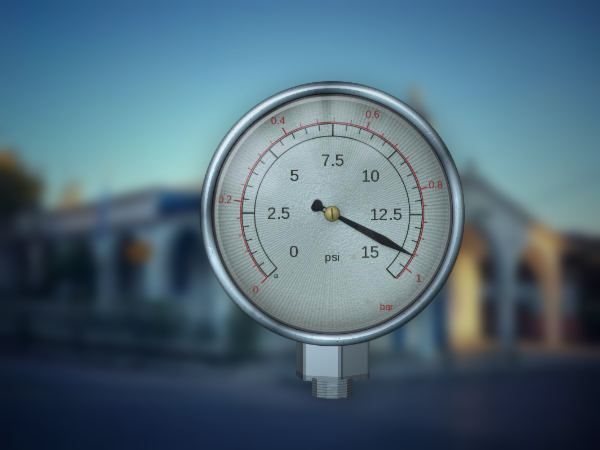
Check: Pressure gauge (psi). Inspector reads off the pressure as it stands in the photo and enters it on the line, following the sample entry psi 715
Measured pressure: psi 14
